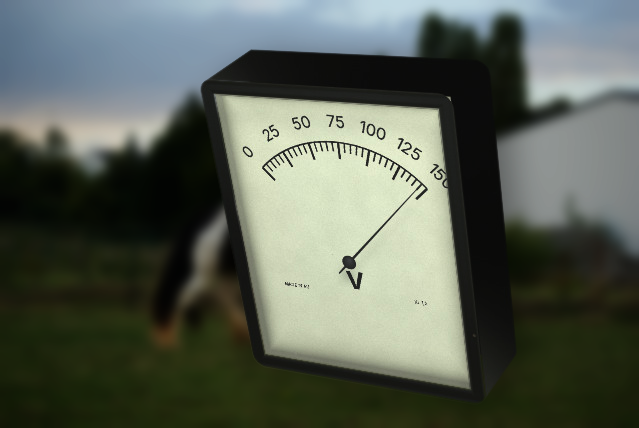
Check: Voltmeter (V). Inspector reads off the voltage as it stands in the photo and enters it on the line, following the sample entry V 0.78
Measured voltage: V 145
